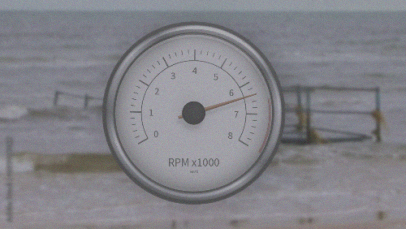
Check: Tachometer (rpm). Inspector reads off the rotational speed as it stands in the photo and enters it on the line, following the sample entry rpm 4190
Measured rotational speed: rpm 6400
